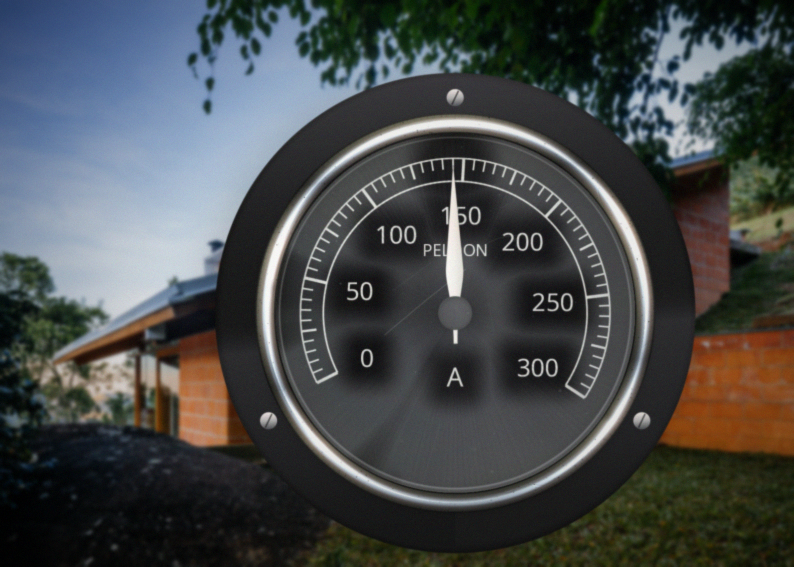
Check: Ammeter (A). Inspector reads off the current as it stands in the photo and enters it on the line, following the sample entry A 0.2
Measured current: A 145
